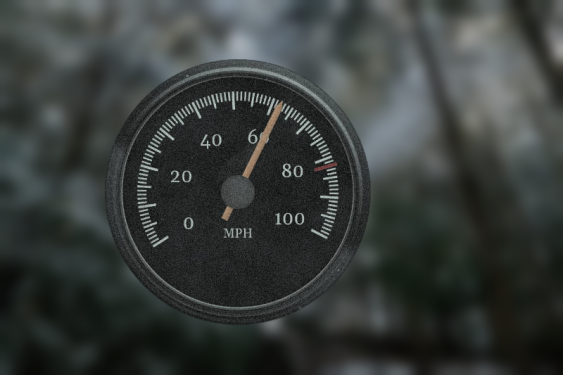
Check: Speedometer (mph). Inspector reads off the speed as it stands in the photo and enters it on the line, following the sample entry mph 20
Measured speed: mph 62
